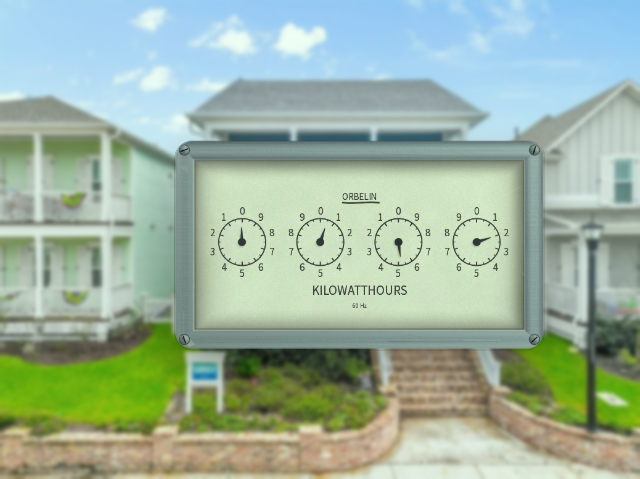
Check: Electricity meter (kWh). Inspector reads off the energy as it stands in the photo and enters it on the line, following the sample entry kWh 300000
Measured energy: kWh 52
